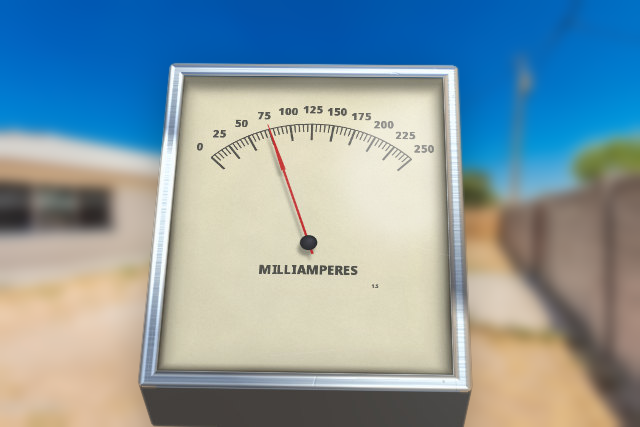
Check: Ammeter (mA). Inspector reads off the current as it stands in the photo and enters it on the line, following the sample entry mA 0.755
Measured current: mA 75
